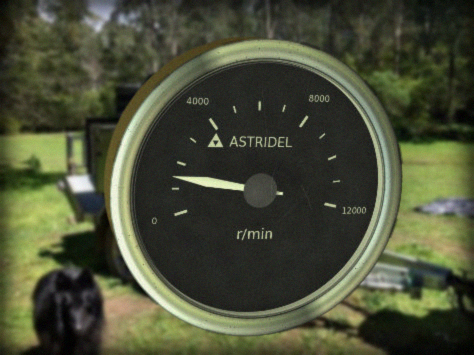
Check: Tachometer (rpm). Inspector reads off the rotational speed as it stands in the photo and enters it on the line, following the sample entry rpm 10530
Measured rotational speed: rpm 1500
